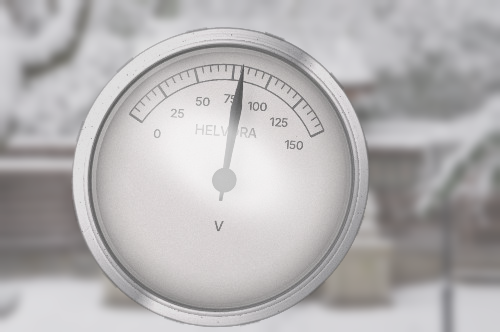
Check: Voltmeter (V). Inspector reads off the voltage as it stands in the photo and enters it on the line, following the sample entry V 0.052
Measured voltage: V 80
